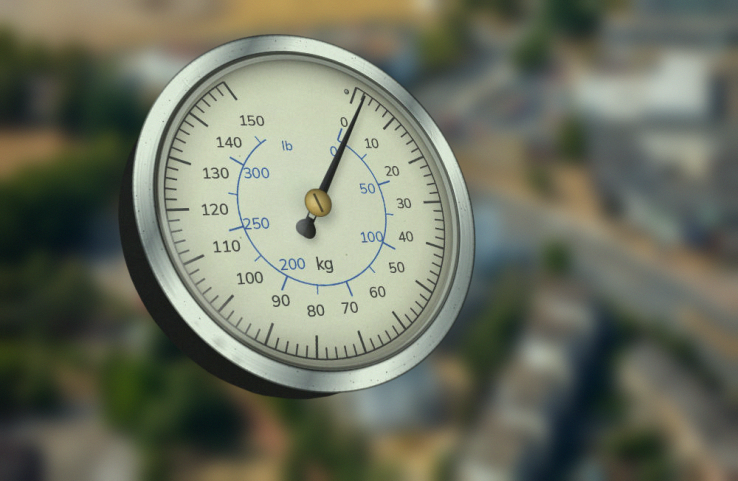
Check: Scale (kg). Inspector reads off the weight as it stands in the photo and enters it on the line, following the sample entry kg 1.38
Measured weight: kg 2
